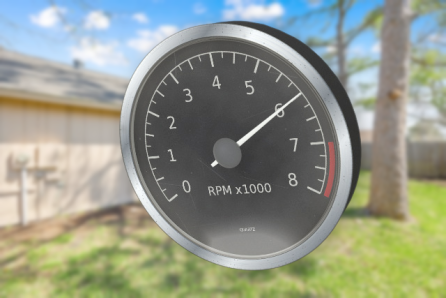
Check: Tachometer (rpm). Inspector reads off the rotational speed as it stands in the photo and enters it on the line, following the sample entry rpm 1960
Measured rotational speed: rpm 6000
